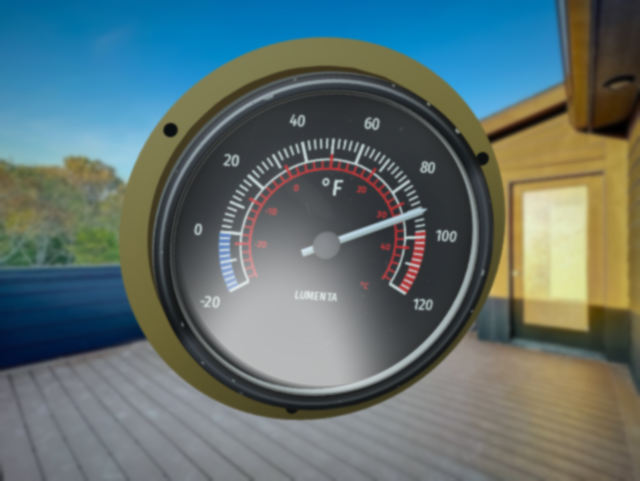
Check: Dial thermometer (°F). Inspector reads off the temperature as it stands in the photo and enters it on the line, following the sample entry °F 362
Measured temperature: °F 90
